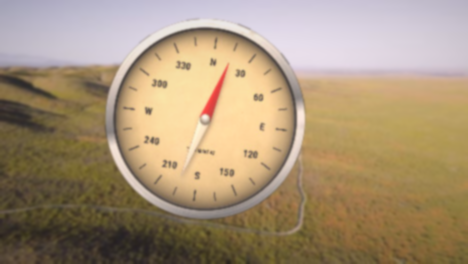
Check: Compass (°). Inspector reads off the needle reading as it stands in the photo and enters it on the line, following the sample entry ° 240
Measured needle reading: ° 15
